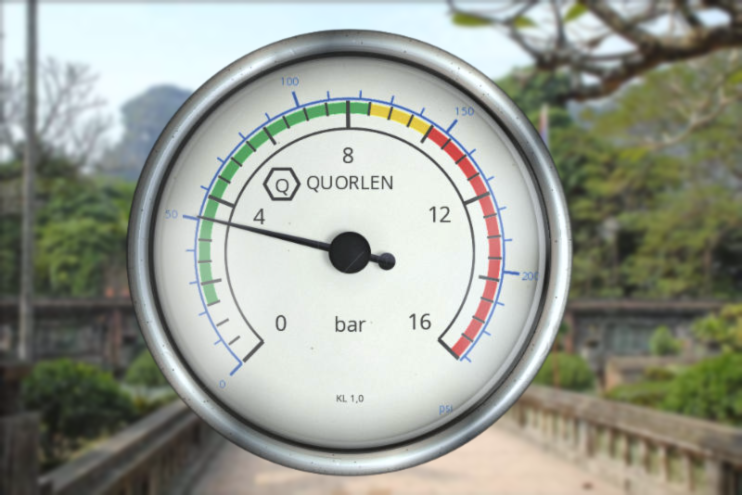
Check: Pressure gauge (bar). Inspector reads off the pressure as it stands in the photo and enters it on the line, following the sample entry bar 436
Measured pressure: bar 3.5
